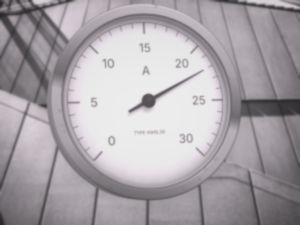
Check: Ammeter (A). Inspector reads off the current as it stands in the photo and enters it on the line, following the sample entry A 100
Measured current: A 22
